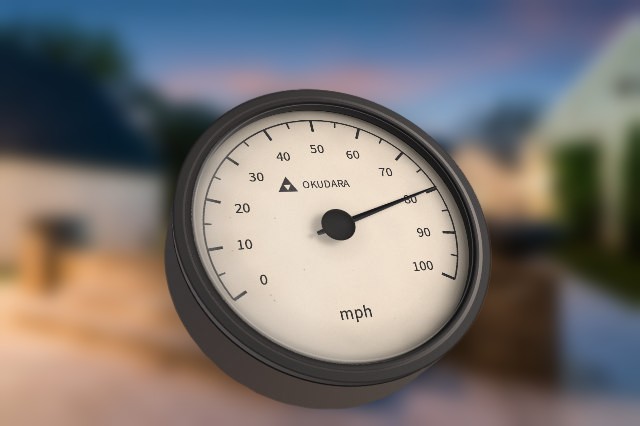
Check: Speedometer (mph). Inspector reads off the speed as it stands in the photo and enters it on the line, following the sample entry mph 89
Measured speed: mph 80
